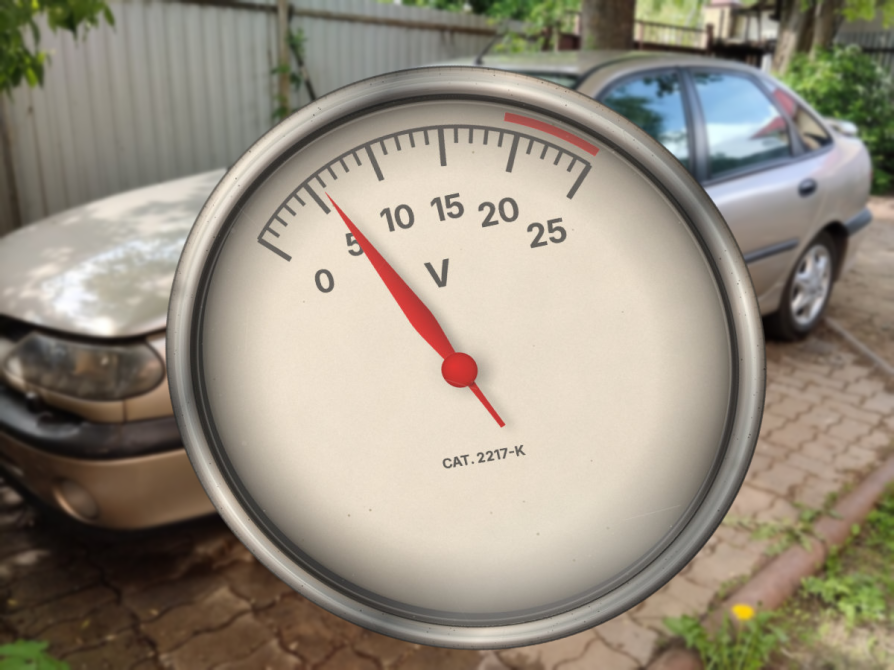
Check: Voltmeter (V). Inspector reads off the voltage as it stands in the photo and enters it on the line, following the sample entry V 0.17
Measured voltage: V 6
